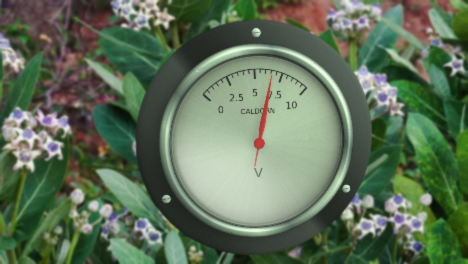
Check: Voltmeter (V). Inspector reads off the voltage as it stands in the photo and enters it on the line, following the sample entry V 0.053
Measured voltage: V 6.5
